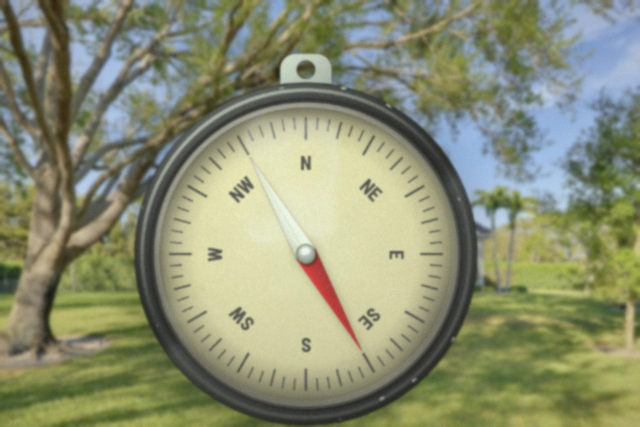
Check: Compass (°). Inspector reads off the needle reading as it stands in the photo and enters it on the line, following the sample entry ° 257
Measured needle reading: ° 150
